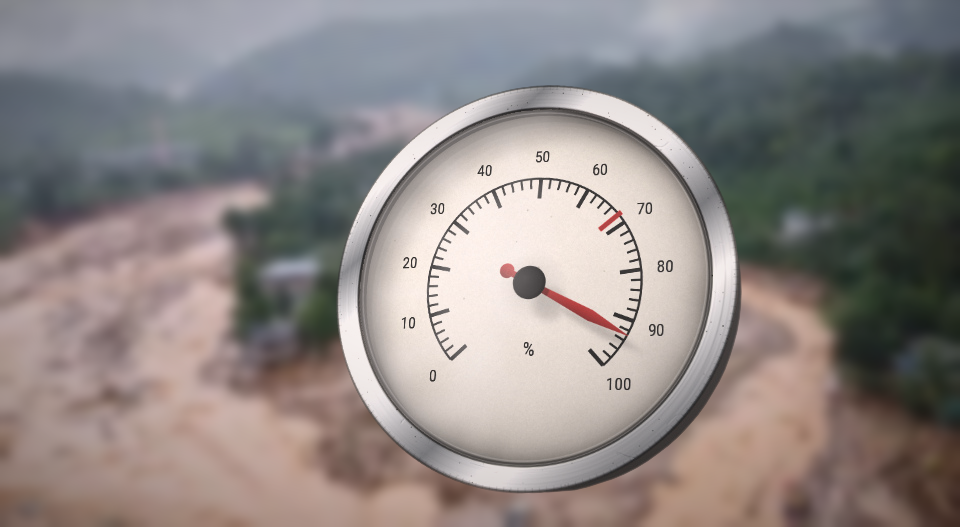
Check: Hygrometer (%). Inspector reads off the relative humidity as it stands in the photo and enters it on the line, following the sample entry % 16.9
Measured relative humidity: % 93
